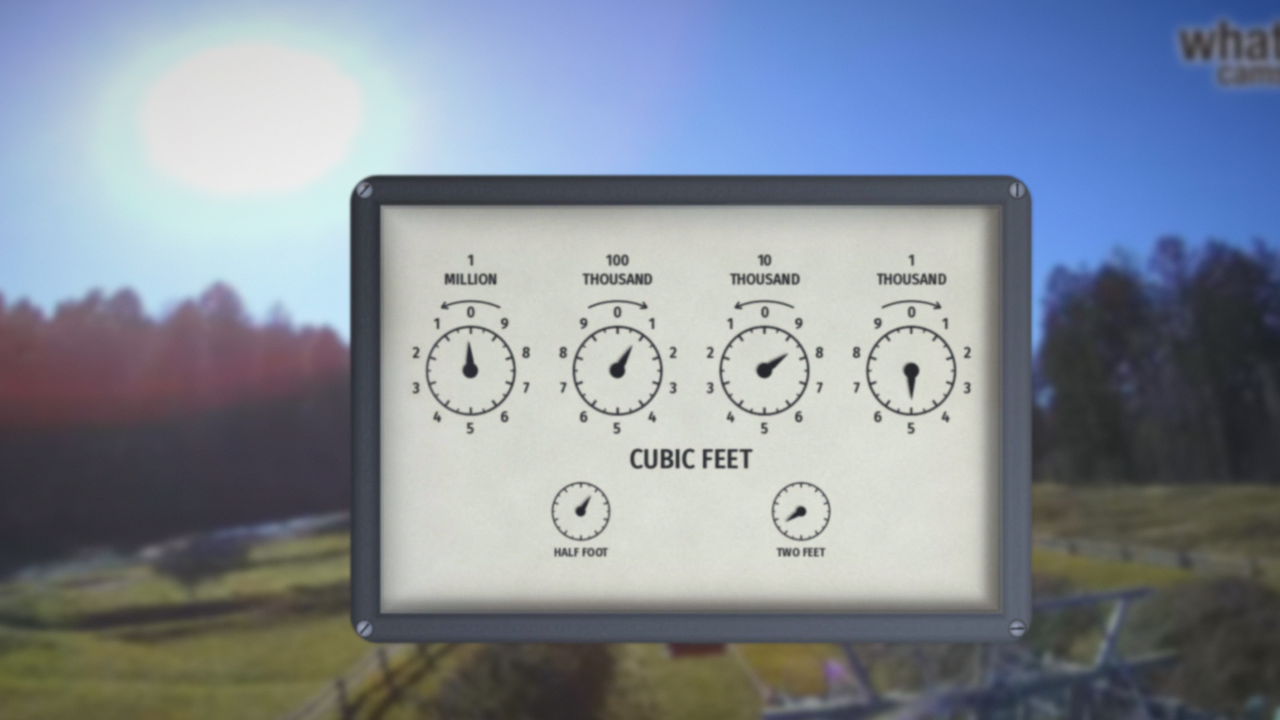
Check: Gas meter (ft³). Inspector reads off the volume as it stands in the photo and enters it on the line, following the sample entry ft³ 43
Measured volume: ft³ 8500
